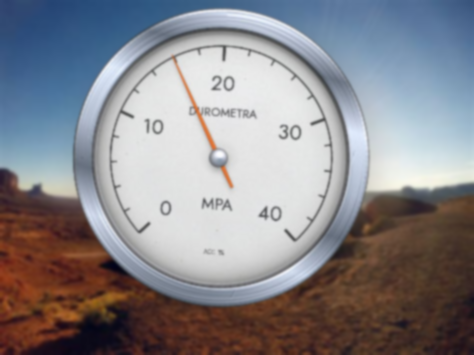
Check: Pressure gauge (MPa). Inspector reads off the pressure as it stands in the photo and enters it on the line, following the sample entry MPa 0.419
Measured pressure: MPa 16
